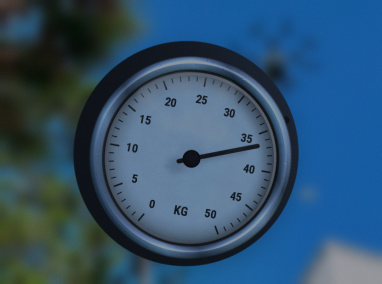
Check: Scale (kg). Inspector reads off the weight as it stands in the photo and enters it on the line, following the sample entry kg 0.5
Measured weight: kg 36.5
